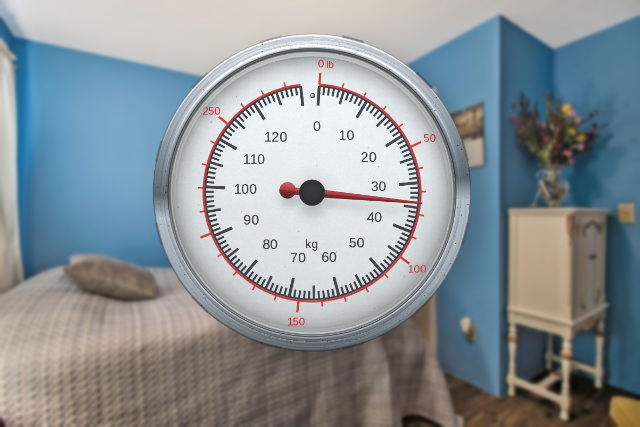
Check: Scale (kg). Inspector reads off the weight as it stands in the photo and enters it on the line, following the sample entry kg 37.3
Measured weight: kg 34
